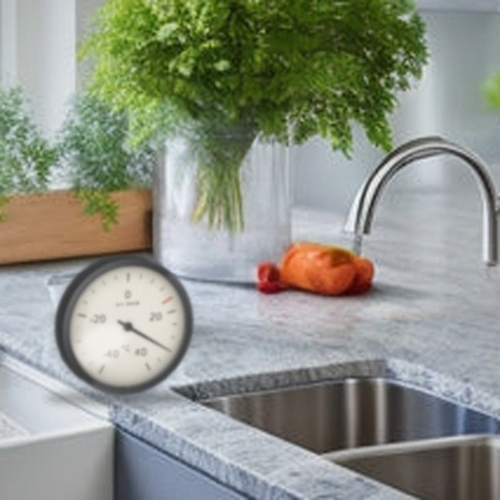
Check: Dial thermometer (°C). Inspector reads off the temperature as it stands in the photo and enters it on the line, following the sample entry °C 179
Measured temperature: °C 32
